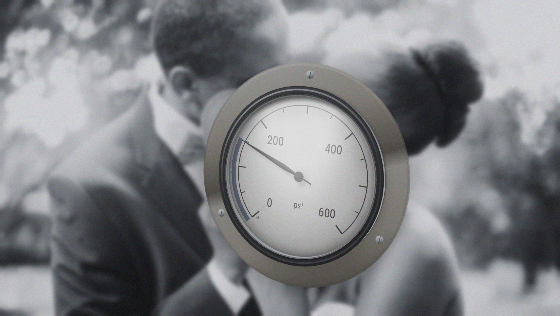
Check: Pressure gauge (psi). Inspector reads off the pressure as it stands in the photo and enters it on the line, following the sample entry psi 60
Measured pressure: psi 150
